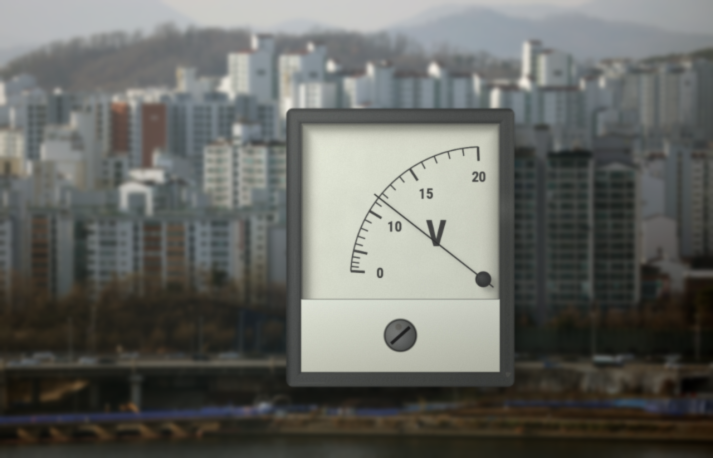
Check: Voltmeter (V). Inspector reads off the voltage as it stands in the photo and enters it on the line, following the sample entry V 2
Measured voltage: V 11.5
